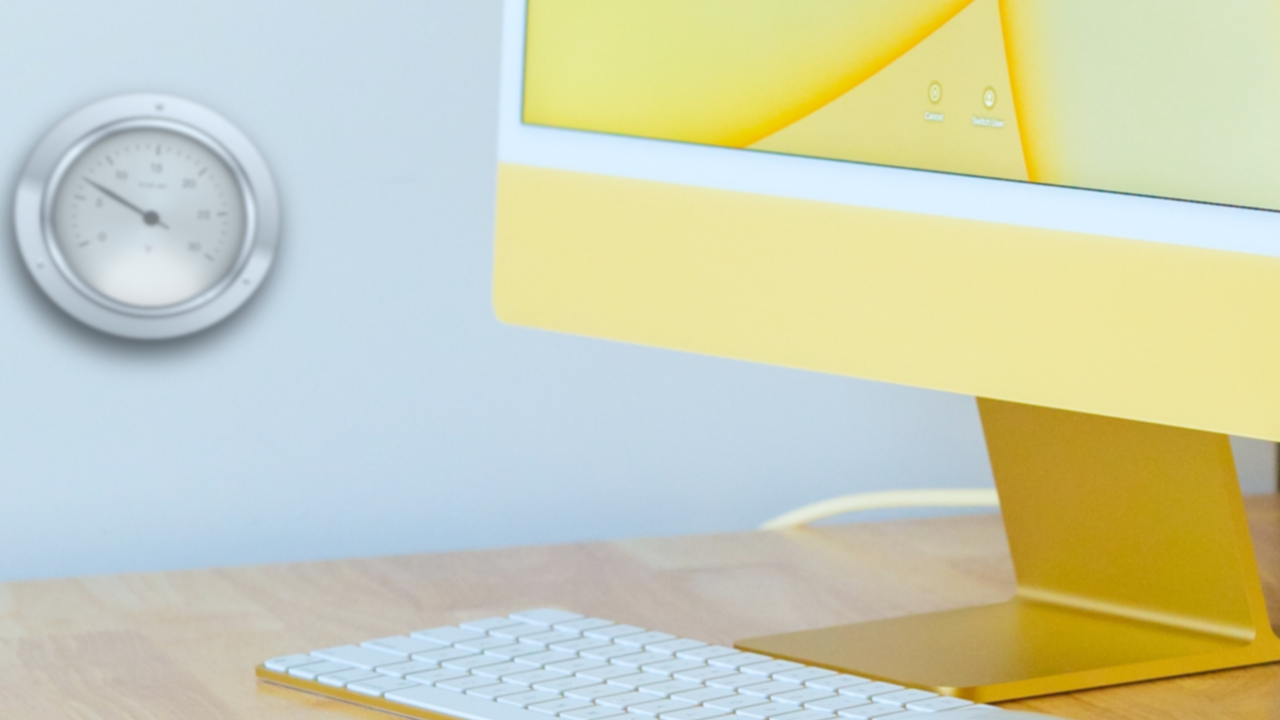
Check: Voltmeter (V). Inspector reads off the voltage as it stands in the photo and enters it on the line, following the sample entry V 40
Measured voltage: V 7
